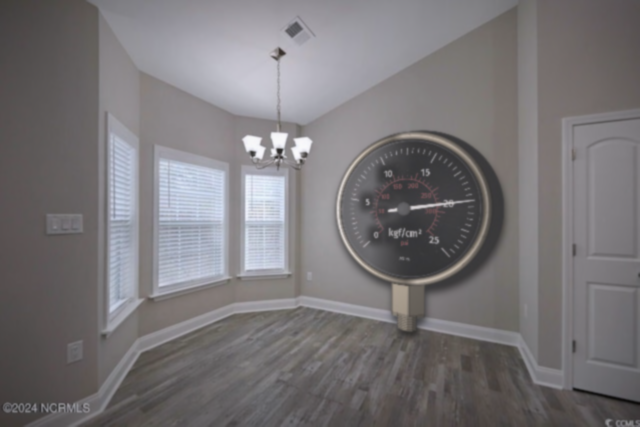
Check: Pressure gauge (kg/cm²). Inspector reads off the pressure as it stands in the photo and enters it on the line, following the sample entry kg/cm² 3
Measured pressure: kg/cm² 20
